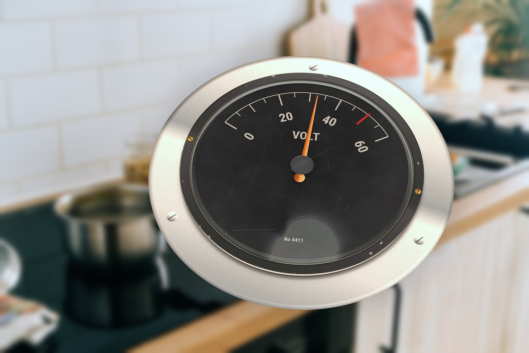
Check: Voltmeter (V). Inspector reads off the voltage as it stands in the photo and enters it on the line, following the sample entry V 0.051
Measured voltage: V 32.5
